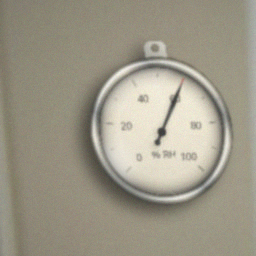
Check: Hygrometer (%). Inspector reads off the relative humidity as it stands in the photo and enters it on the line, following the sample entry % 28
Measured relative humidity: % 60
